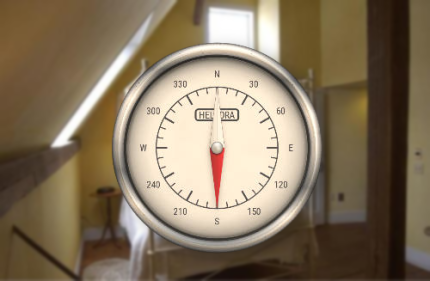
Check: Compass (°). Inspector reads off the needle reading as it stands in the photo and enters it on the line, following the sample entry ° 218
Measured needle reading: ° 180
